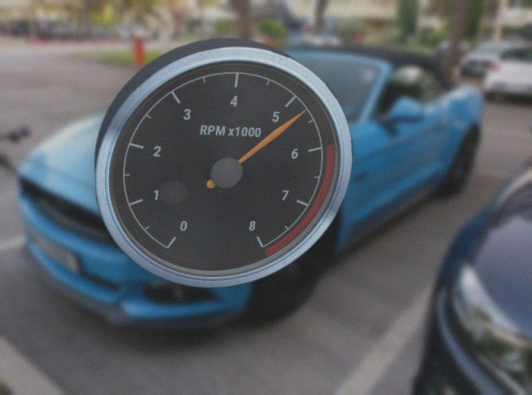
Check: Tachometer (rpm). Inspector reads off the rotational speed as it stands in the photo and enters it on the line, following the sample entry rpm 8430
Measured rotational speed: rpm 5250
